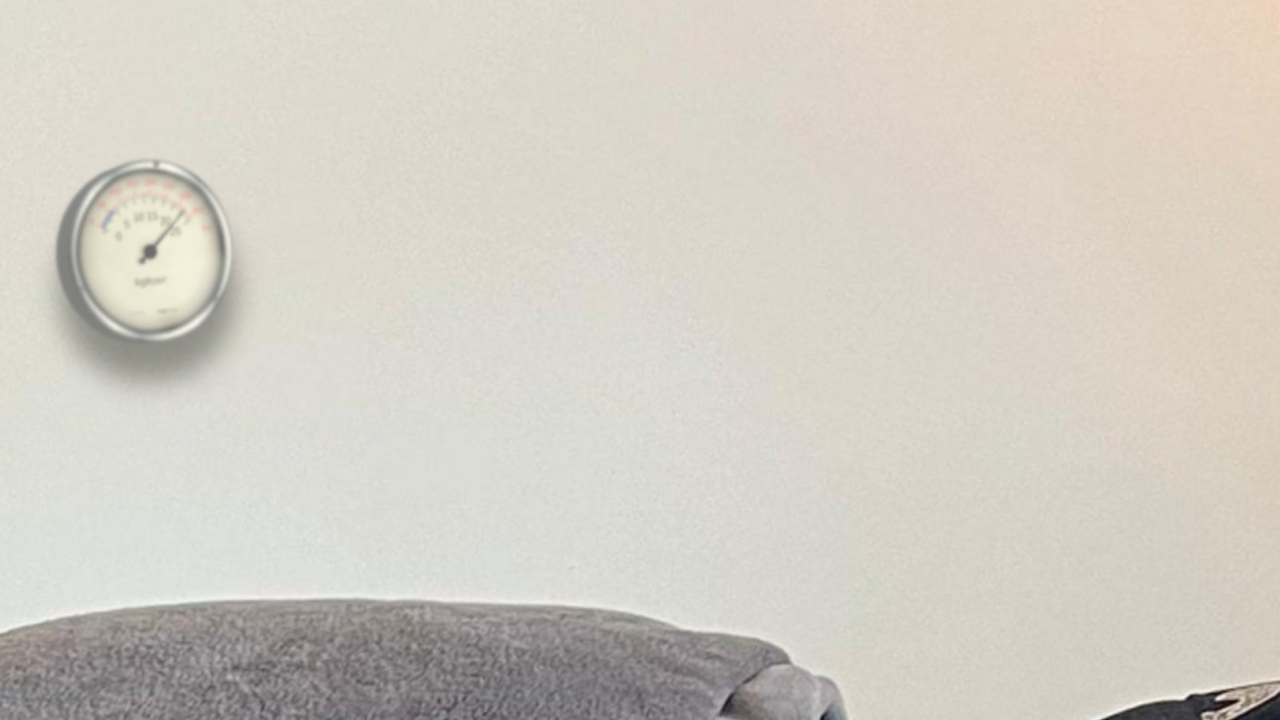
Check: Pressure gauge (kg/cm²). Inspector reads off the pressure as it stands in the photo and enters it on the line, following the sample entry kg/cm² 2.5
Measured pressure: kg/cm² 22.5
